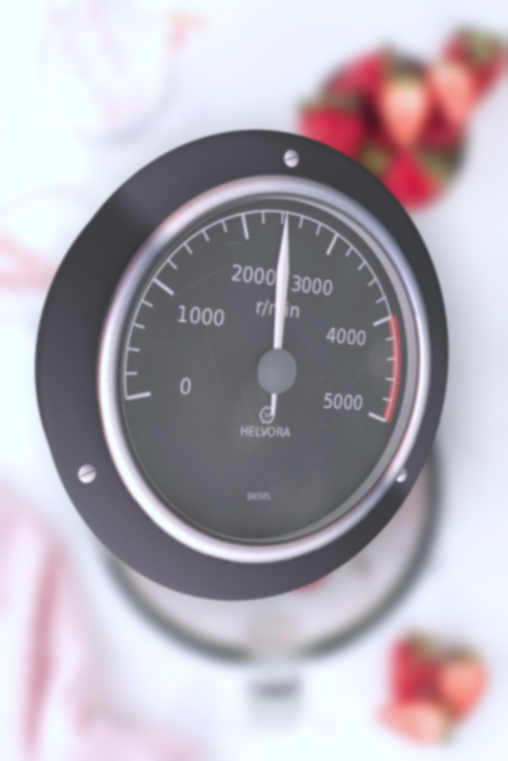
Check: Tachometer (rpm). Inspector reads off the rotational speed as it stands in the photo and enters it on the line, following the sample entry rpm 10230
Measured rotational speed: rpm 2400
